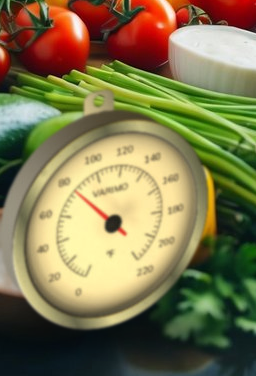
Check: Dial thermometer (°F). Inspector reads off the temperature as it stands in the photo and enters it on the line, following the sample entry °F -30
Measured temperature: °F 80
